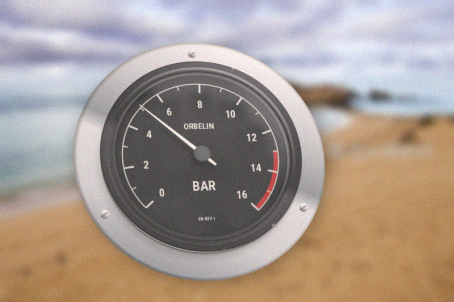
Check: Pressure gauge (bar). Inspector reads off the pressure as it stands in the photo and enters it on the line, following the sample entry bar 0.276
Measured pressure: bar 5
